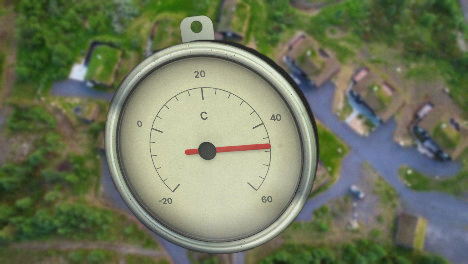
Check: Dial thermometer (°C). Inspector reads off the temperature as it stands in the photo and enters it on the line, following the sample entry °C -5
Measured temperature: °C 46
